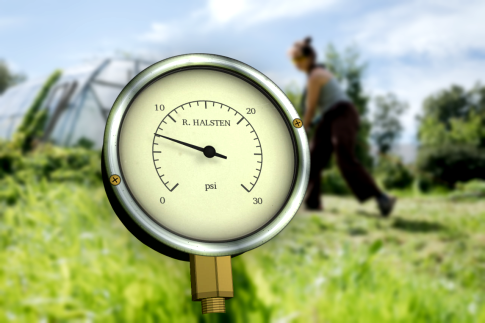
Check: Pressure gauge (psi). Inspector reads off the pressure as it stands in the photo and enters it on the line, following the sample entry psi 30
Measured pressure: psi 7
